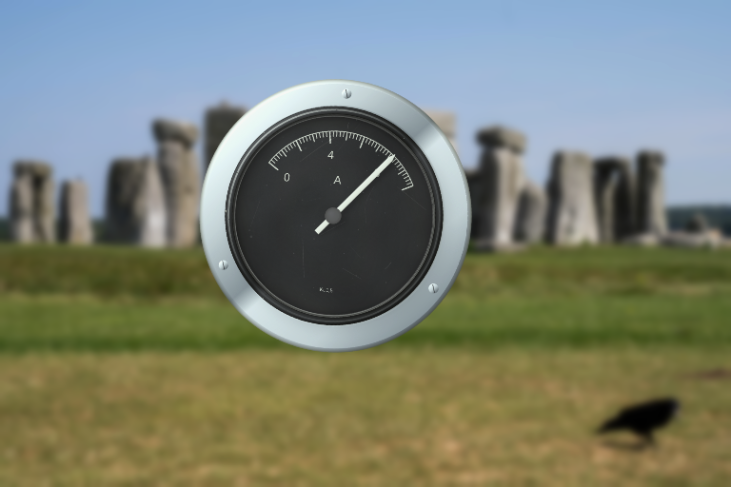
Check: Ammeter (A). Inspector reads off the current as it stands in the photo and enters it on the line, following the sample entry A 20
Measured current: A 8
